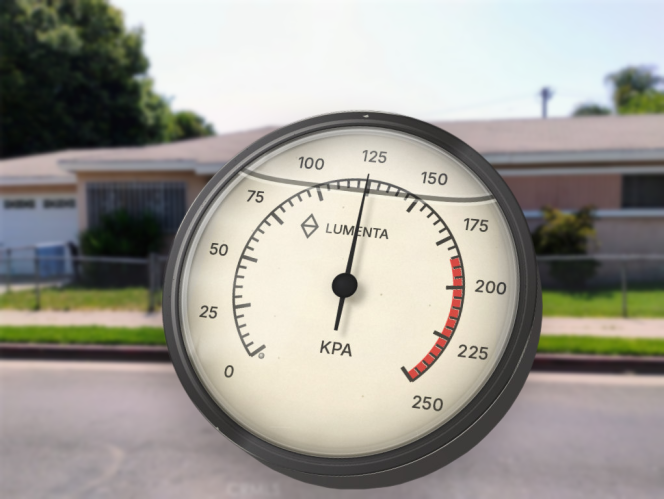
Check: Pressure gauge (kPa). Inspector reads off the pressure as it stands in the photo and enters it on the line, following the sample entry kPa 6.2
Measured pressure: kPa 125
